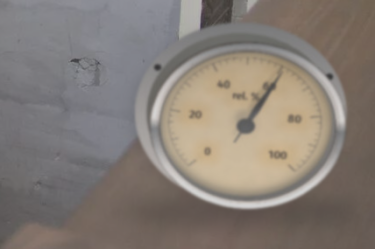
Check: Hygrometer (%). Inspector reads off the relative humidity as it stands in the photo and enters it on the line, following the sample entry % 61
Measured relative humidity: % 60
